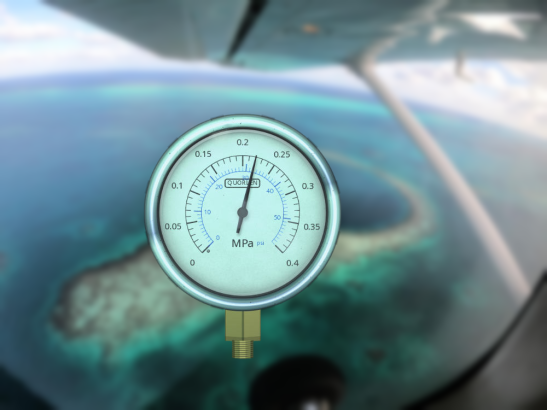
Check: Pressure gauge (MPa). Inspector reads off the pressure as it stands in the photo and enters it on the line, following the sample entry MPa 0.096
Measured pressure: MPa 0.22
